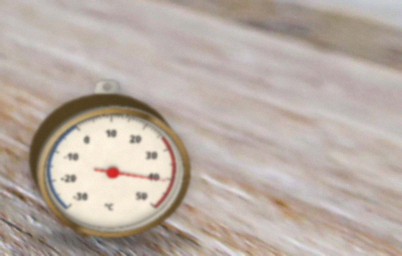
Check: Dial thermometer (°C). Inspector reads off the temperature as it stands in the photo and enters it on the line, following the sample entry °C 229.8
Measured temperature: °C 40
